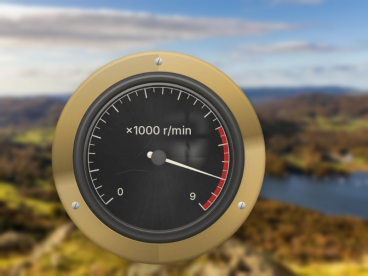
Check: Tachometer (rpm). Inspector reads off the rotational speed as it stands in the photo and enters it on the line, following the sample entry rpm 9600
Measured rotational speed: rpm 8000
